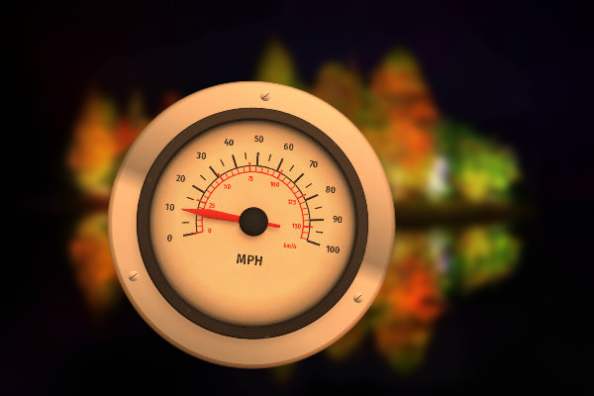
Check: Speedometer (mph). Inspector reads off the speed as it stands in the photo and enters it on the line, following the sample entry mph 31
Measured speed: mph 10
